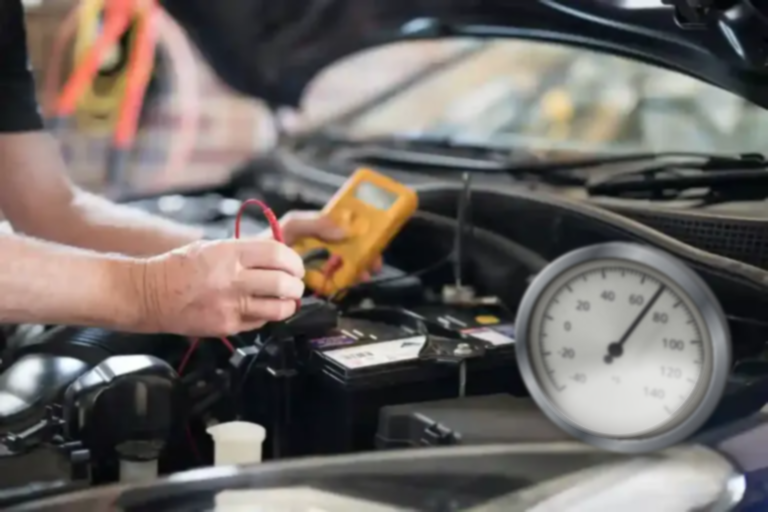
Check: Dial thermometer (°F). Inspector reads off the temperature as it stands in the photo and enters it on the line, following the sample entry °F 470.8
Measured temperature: °F 70
